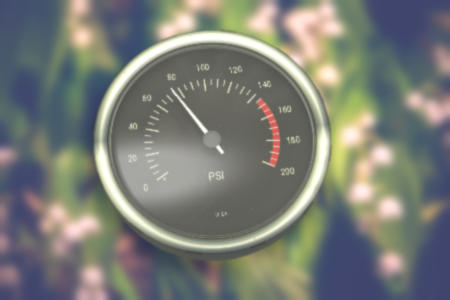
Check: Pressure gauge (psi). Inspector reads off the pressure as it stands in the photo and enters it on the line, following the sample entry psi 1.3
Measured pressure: psi 75
